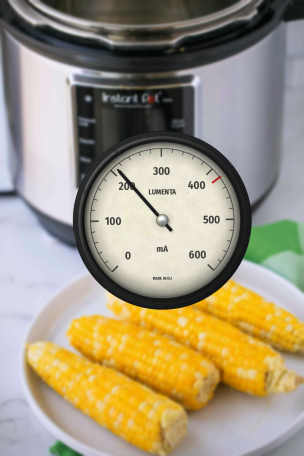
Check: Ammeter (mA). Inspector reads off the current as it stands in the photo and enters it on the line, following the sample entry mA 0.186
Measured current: mA 210
